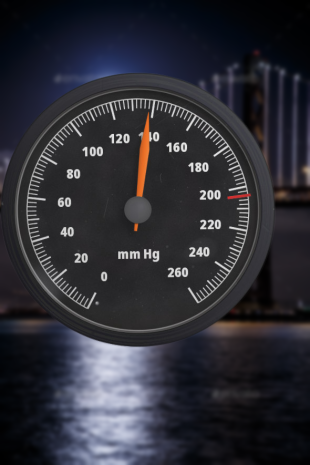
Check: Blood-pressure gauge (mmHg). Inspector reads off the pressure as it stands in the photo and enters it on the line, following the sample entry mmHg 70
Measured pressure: mmHg 138
